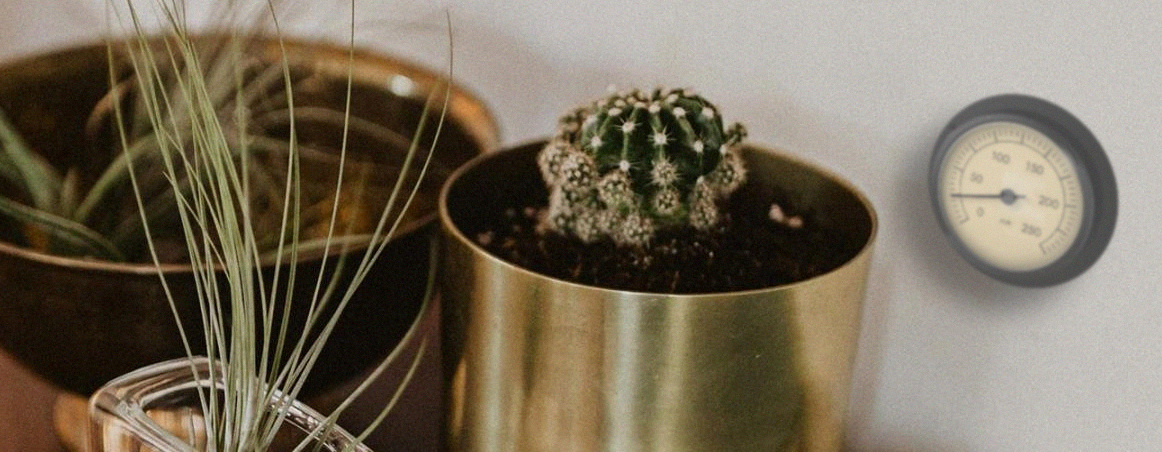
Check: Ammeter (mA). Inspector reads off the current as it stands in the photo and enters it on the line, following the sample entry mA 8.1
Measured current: mA 25
